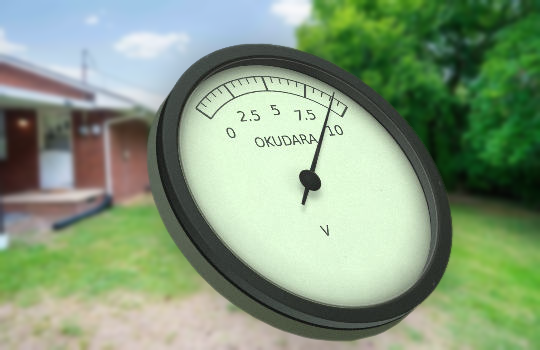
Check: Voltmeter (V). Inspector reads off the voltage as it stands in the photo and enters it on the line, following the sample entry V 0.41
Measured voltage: V 9
